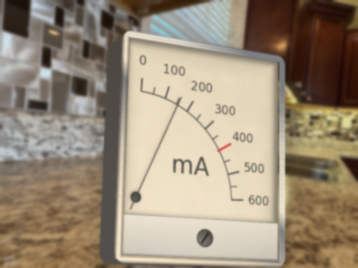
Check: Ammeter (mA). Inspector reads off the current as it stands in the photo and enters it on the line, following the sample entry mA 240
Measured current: mA 150
